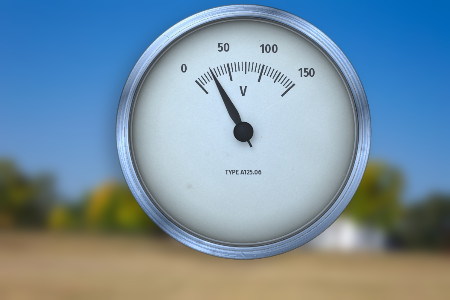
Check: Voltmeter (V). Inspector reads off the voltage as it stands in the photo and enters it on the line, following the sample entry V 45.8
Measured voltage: V 25
